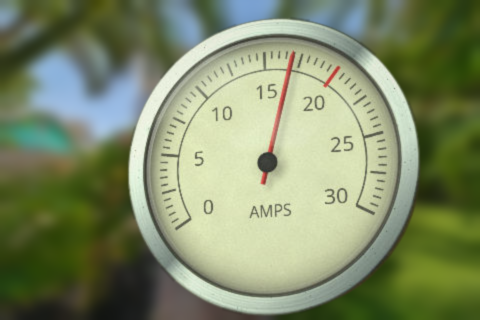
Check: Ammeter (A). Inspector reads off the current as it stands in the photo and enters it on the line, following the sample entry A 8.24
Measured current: A 17
